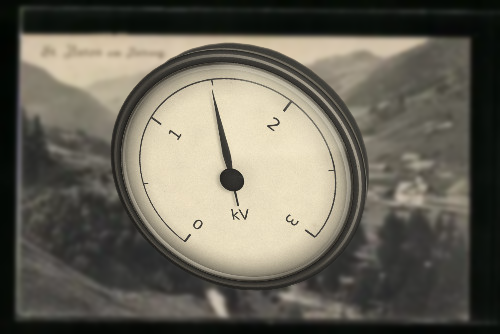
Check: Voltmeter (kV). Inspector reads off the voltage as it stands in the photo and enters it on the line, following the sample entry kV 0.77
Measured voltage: kV 1.5
